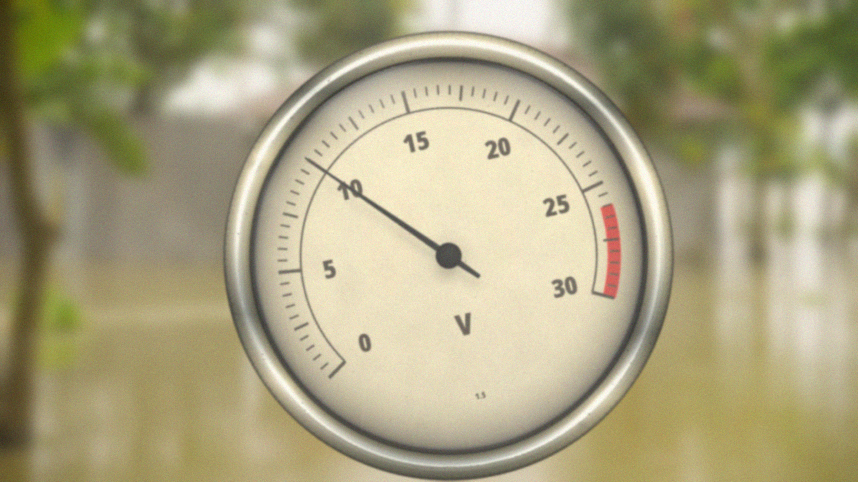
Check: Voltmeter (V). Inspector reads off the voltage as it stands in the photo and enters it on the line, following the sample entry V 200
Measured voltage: V 10
